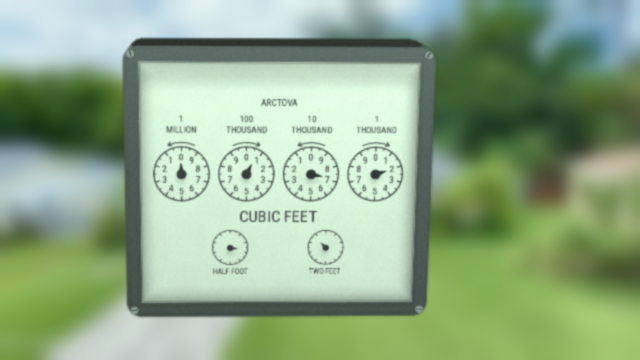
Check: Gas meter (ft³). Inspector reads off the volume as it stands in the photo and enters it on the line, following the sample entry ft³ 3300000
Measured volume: ft³ 7200
